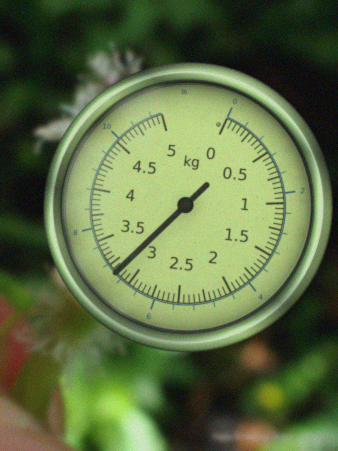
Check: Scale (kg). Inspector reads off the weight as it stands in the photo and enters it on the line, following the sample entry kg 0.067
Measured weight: kg 3.15
